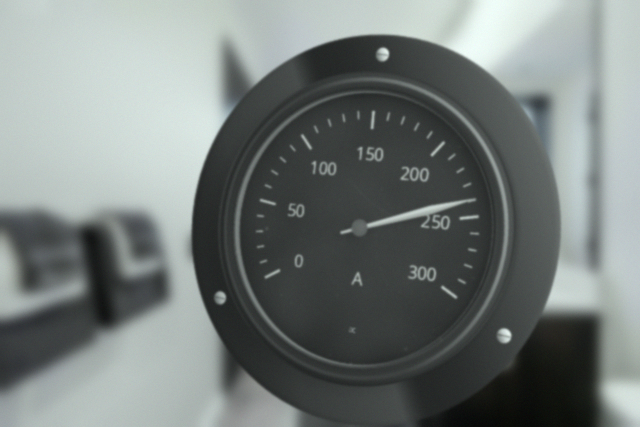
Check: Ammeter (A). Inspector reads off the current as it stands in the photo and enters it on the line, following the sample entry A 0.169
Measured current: A 240
